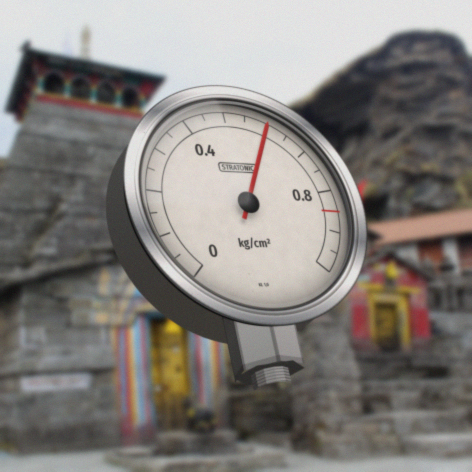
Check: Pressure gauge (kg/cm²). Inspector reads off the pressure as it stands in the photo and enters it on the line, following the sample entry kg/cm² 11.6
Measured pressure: kg/cm² 0.6
